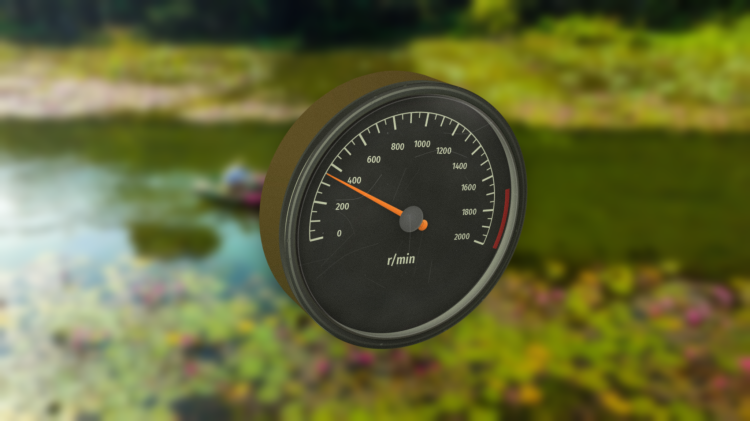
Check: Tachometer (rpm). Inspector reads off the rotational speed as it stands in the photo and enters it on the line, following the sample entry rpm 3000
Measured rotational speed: rpm 350
